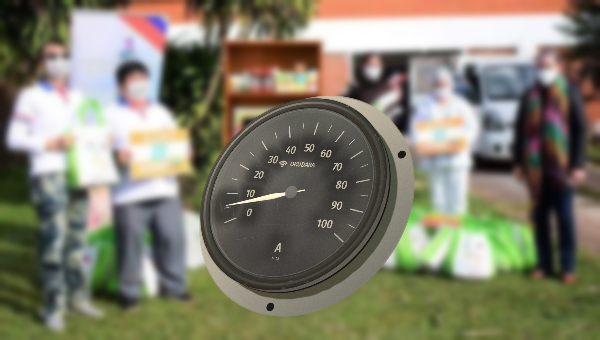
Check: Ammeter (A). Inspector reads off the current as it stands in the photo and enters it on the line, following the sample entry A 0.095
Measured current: A 5
